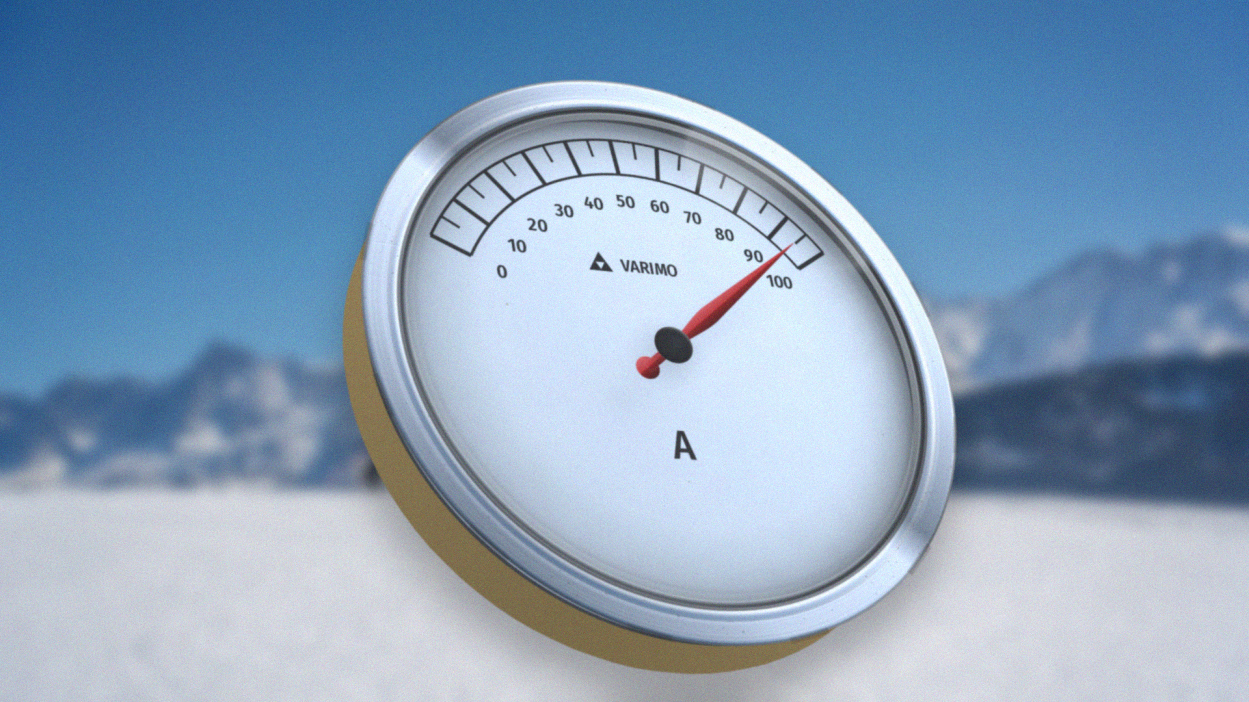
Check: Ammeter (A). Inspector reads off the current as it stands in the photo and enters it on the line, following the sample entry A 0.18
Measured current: A 95
